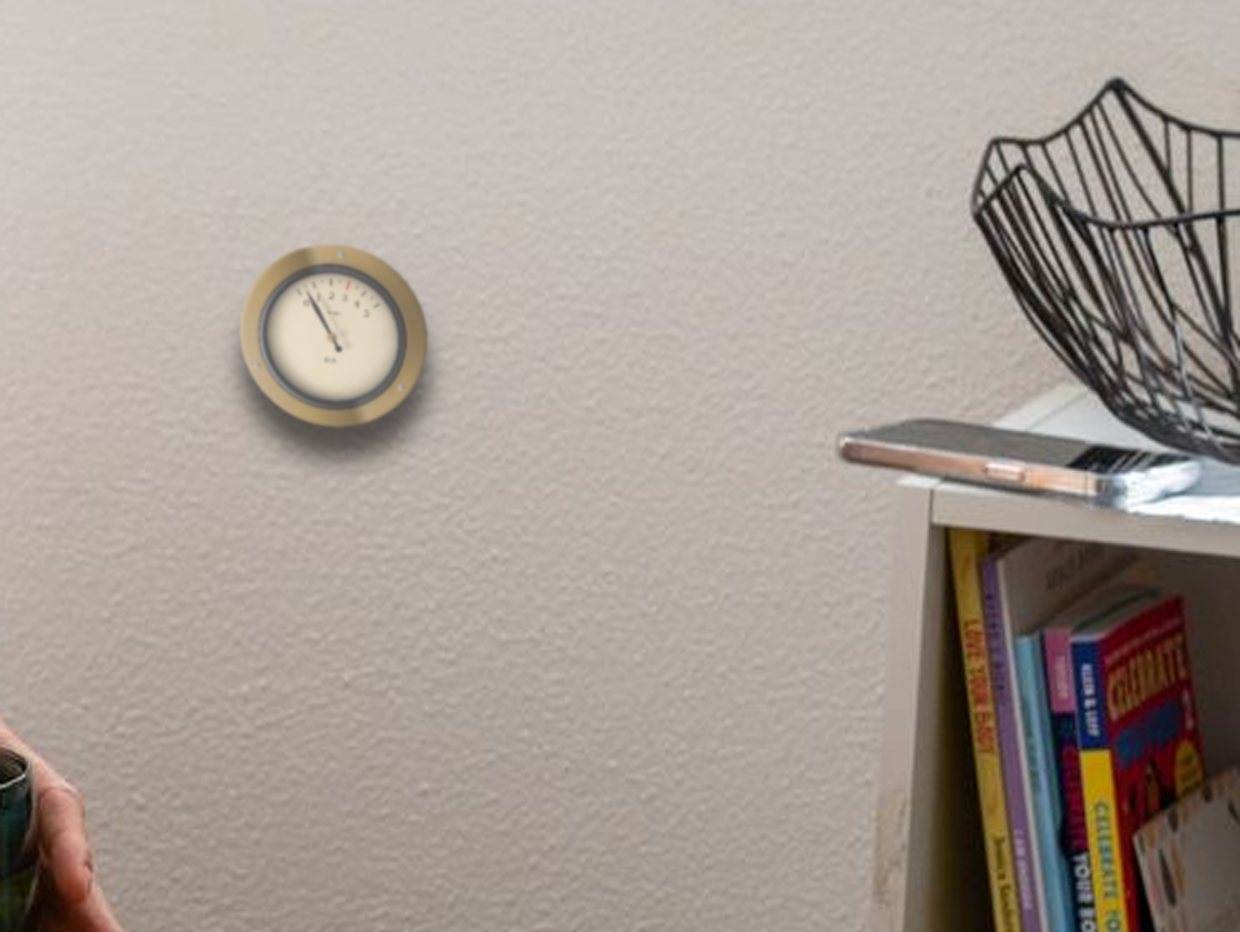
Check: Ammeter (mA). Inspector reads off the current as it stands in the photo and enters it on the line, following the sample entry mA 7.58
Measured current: mA 0.5
